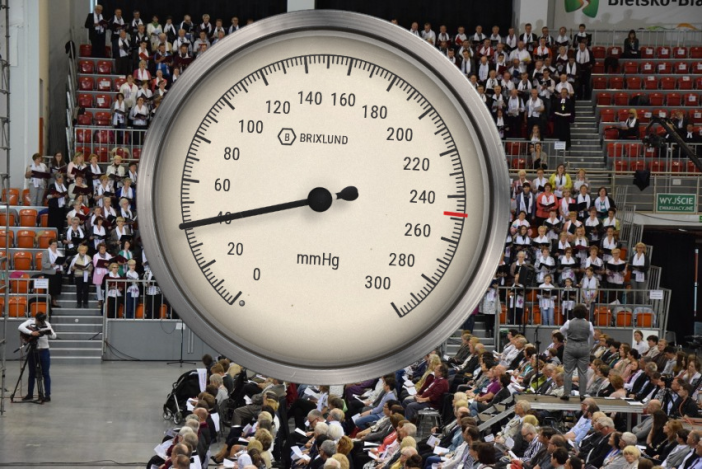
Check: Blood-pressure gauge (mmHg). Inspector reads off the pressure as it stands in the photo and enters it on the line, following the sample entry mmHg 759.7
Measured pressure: mmHg 40
